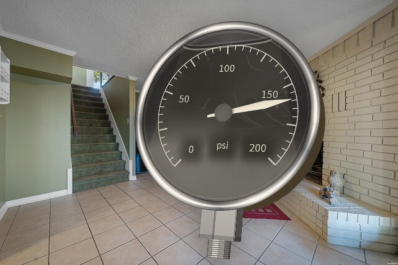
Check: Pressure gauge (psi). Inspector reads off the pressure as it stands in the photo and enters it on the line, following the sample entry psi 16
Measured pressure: psi 160
